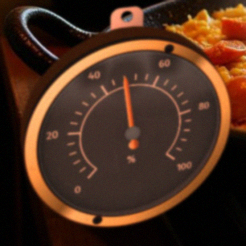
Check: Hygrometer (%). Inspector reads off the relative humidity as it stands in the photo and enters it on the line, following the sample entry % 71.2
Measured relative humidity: % 48
